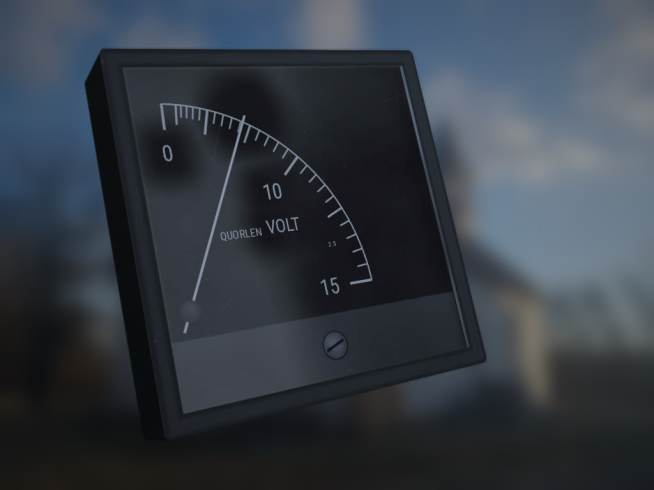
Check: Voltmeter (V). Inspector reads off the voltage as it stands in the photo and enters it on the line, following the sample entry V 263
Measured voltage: V 7
